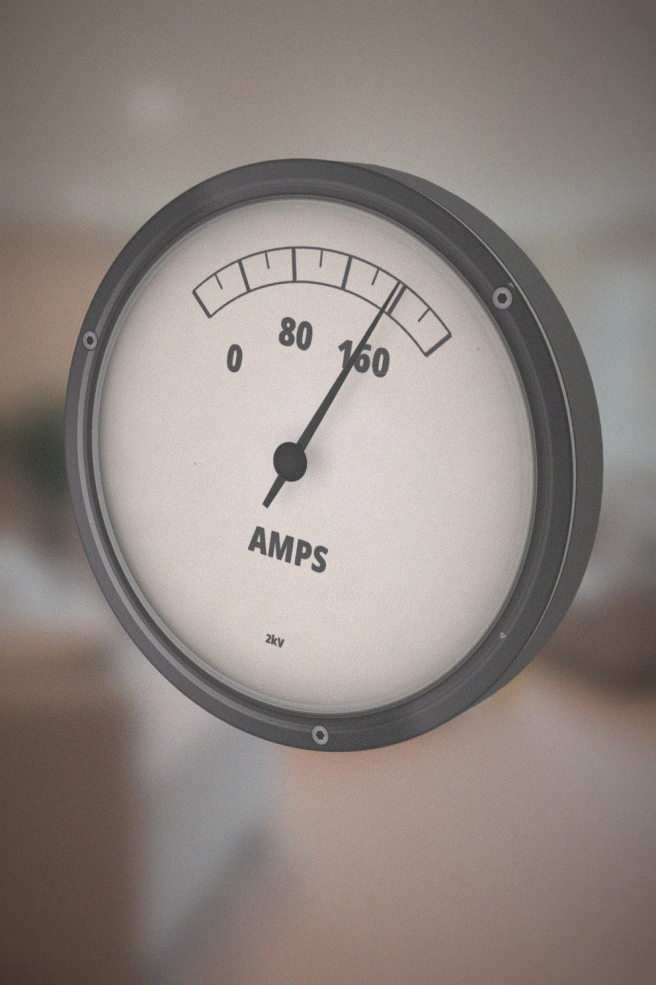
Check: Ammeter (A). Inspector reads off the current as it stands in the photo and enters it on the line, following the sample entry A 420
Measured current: A 160
